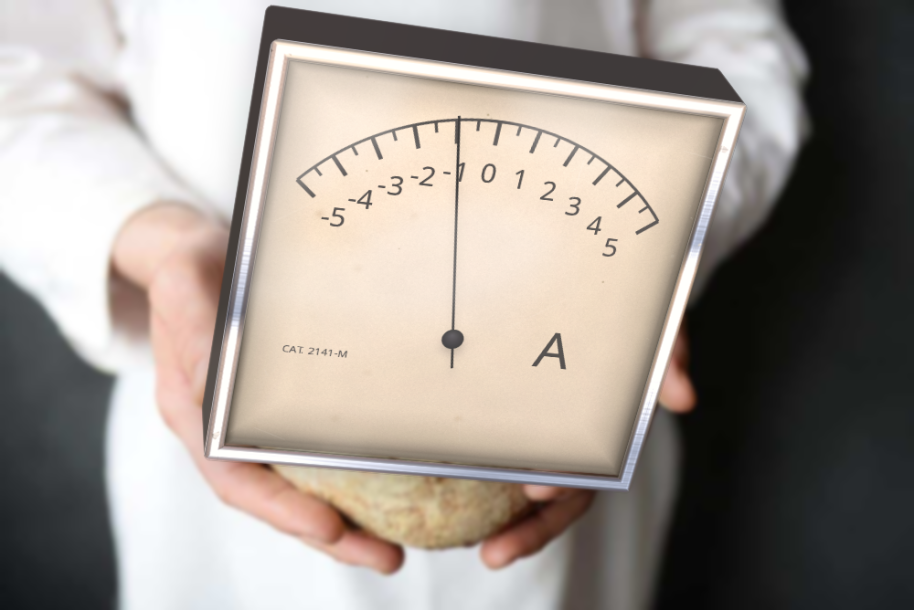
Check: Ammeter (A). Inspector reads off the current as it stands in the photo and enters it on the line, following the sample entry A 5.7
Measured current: A -1
